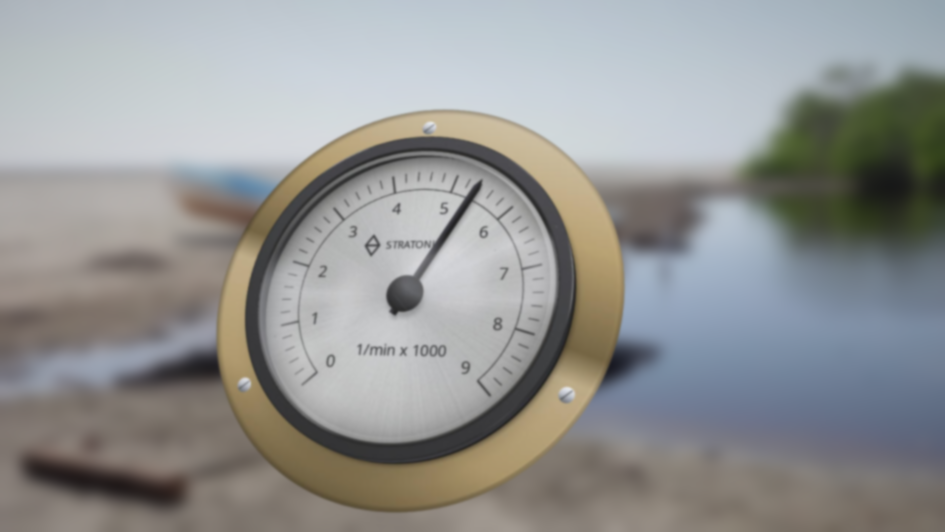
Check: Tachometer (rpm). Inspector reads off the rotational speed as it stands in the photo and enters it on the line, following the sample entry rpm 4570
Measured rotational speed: rpm 5400
